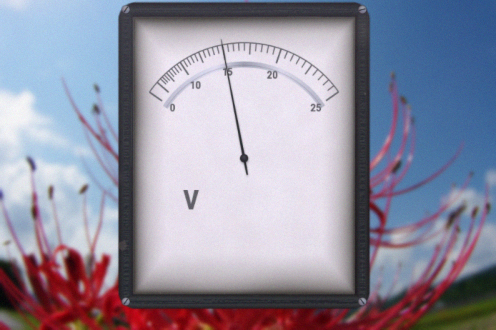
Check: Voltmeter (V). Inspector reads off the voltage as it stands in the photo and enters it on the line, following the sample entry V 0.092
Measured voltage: V 15
